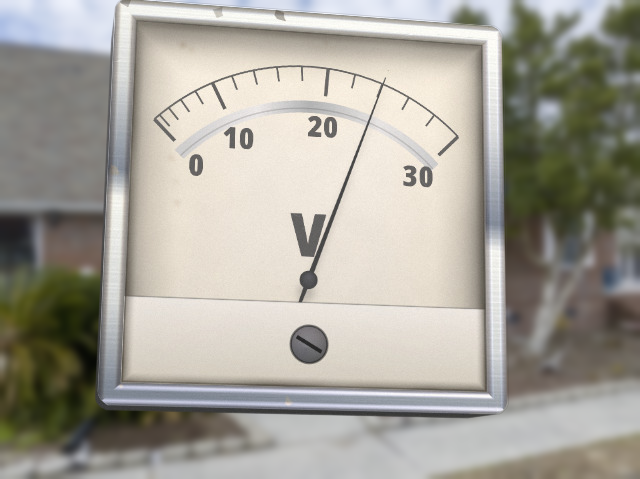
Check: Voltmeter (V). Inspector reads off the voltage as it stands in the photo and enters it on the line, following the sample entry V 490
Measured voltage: V 24
